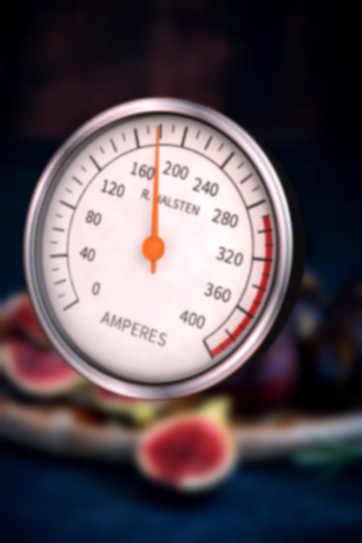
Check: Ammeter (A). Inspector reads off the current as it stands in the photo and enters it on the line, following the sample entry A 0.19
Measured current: A 180
